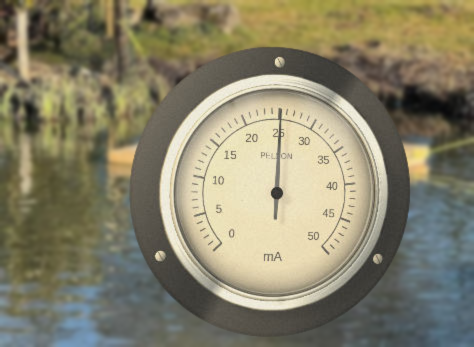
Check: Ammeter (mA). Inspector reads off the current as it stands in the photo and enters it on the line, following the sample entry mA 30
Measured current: mA 25
